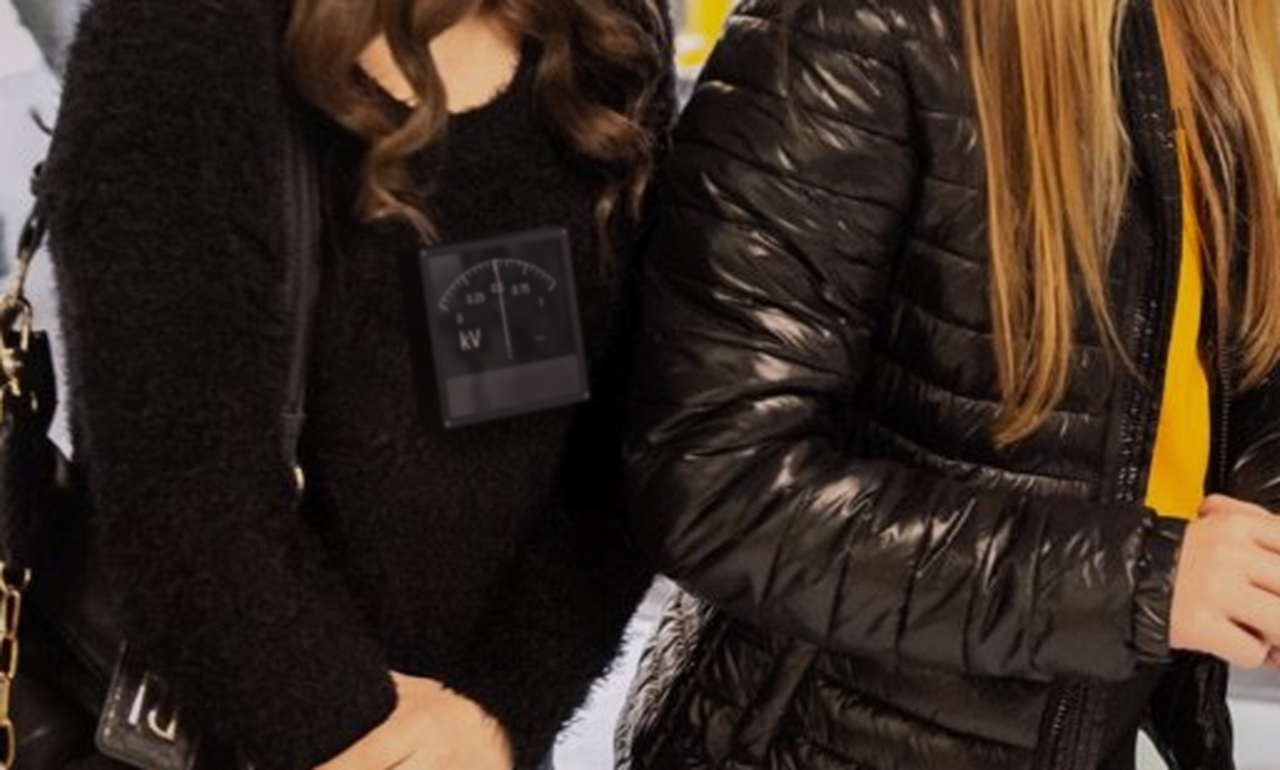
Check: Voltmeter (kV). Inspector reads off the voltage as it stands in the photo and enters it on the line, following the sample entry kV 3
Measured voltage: kV 0.5
